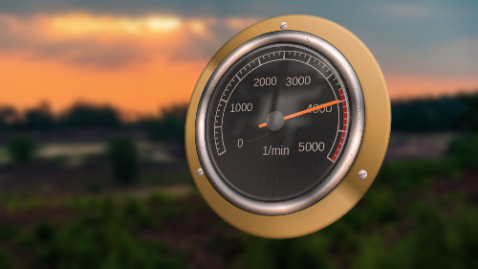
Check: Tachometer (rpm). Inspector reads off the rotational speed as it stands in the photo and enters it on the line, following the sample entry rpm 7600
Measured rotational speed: rpm 4000
